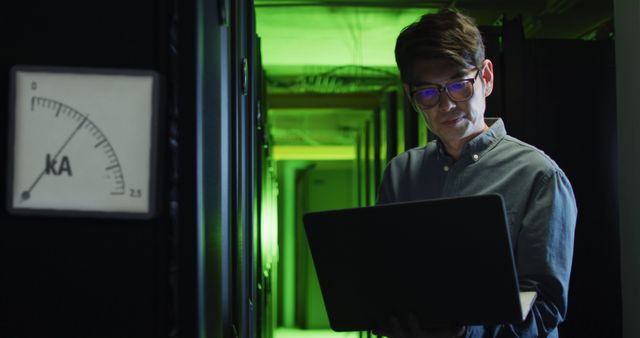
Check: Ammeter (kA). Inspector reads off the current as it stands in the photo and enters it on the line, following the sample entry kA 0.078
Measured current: kA 1
